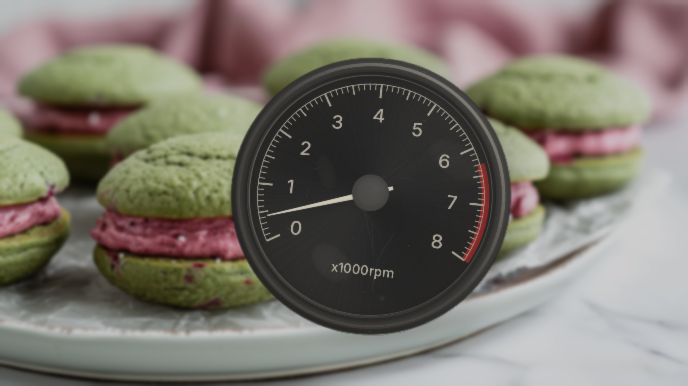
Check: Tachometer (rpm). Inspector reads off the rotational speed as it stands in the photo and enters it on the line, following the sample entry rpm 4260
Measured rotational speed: rpm 400
